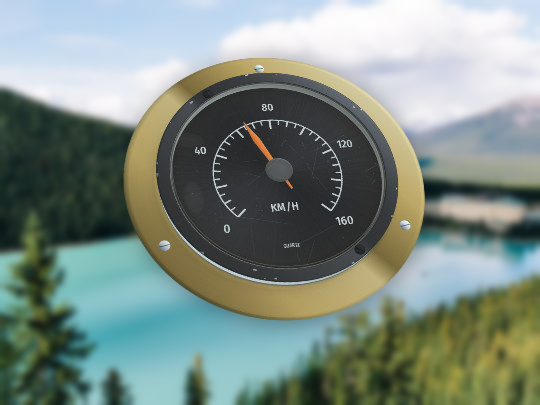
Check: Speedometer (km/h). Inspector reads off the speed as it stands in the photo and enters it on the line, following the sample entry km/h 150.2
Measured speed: km/h 65
